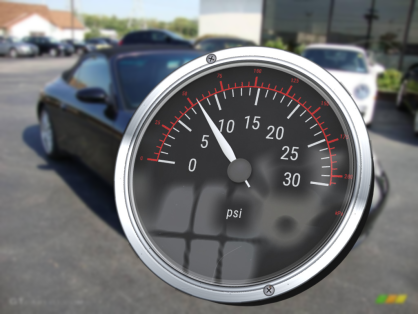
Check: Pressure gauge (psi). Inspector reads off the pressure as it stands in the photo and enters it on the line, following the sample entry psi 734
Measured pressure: psi 8
